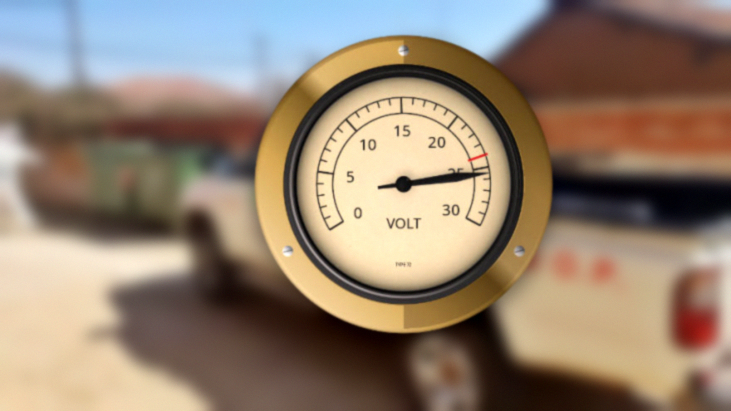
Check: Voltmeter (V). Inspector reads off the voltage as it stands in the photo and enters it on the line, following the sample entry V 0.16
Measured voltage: V 25.5
